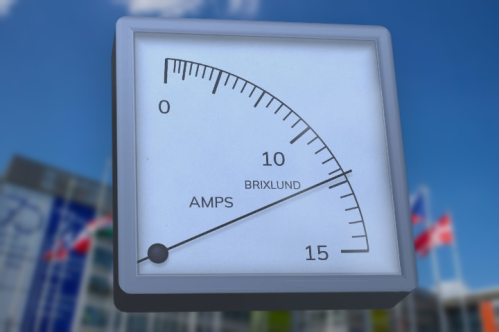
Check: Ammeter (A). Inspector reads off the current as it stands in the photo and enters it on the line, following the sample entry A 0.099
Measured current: A 12.25
